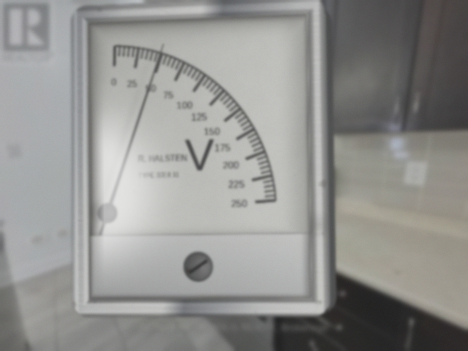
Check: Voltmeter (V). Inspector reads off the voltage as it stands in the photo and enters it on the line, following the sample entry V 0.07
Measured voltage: V 50
